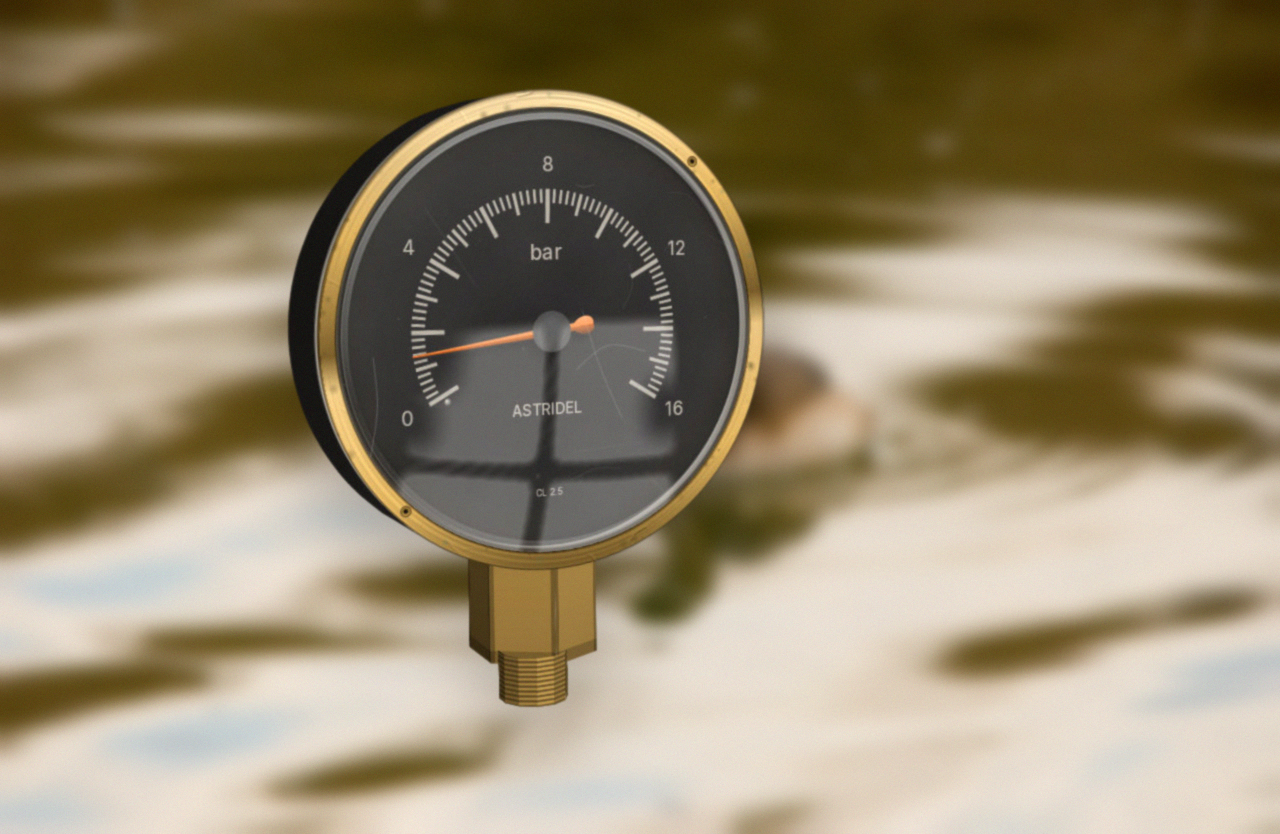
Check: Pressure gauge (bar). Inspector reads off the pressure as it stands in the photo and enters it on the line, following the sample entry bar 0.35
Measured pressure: bar 1.4
